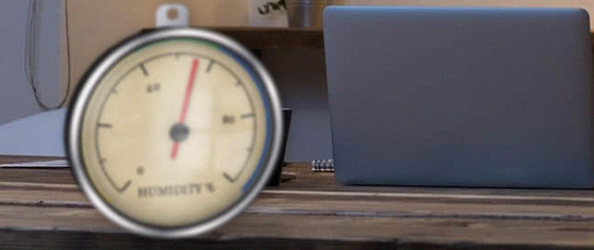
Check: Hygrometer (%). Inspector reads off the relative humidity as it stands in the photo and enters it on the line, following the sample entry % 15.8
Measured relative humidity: % 55
